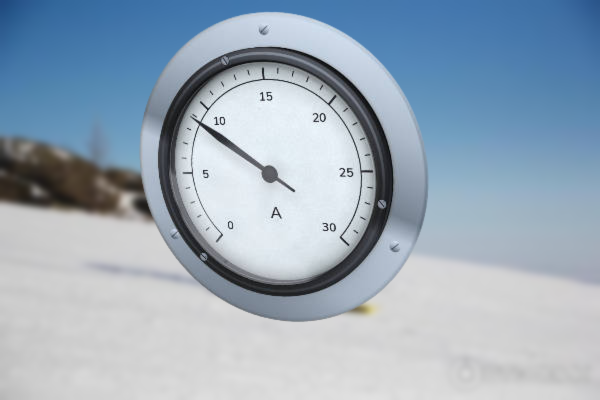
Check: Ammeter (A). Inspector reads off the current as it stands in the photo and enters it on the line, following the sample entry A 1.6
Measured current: A 9
